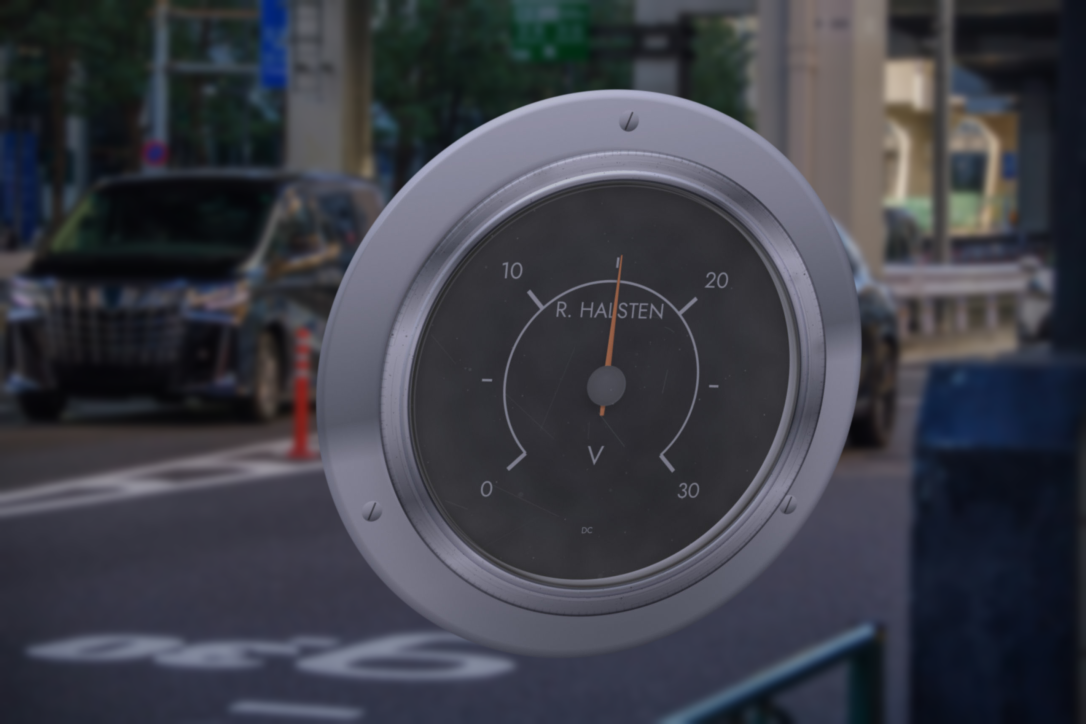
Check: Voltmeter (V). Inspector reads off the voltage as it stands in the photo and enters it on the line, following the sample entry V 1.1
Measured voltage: V 15
